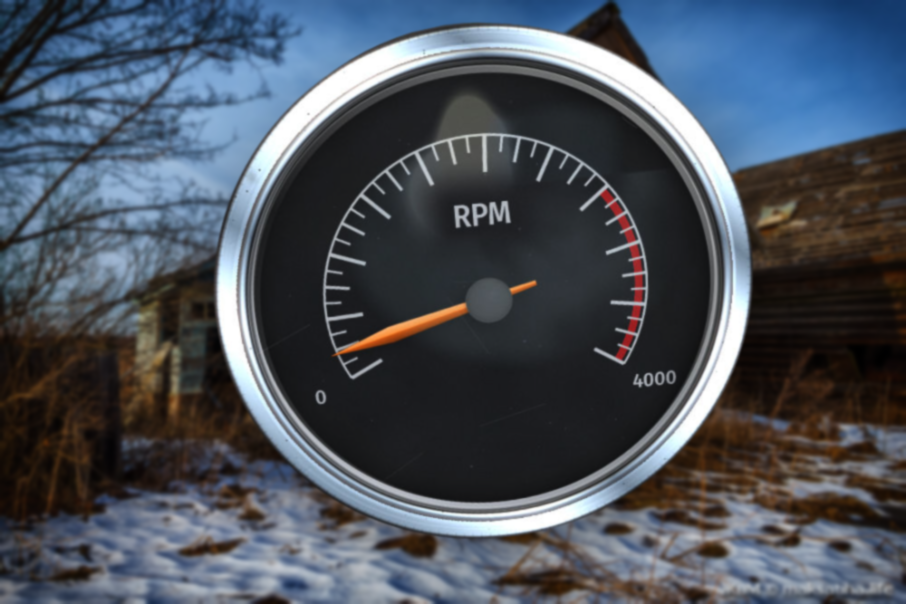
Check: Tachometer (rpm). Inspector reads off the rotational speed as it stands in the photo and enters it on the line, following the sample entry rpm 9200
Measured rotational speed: rpm 200
